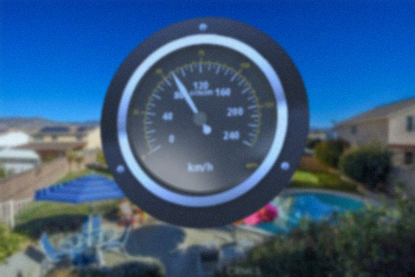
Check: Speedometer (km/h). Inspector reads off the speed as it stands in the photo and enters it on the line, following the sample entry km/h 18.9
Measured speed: km/h 90
